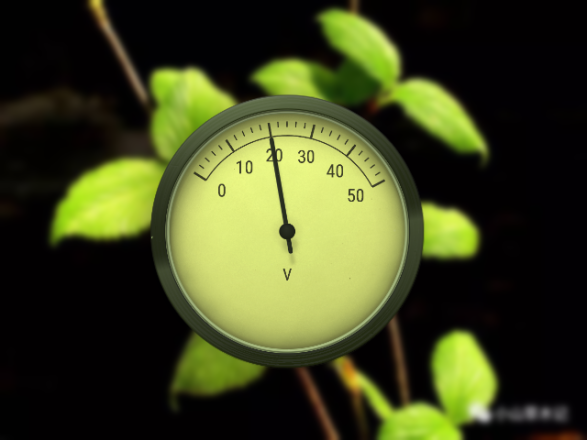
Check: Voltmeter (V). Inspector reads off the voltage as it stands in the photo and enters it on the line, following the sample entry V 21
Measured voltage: V 20
